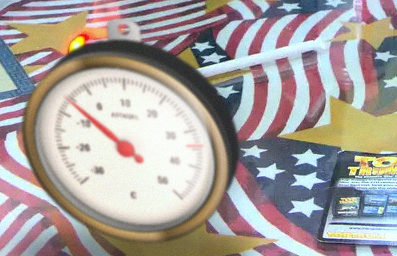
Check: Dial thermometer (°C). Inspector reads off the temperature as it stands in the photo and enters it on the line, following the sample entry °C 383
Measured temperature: °C -5
